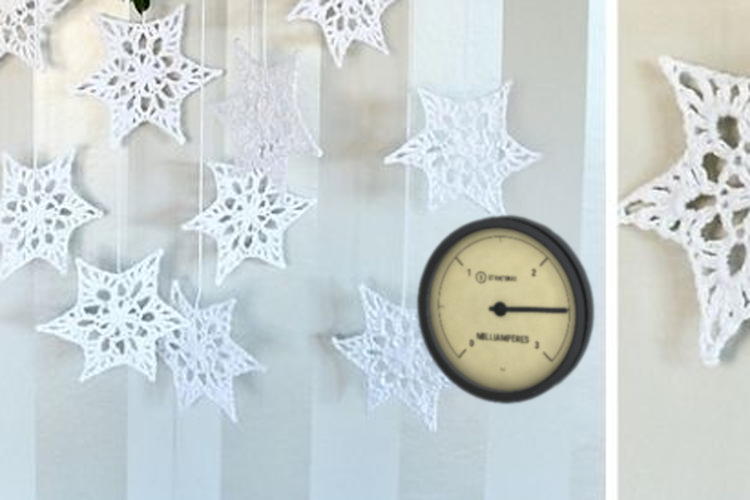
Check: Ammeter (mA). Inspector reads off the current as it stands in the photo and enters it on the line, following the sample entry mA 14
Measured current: mA 2.5
